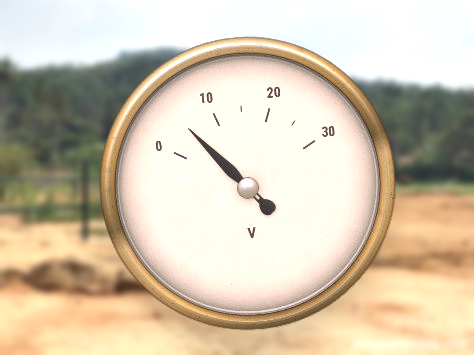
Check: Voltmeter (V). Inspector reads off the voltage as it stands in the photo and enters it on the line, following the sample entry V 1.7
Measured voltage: V 5
